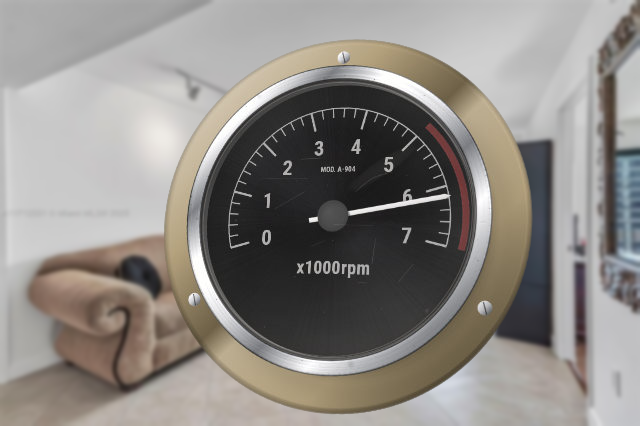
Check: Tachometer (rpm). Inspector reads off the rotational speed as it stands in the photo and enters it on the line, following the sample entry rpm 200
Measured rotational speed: rpm 6200
